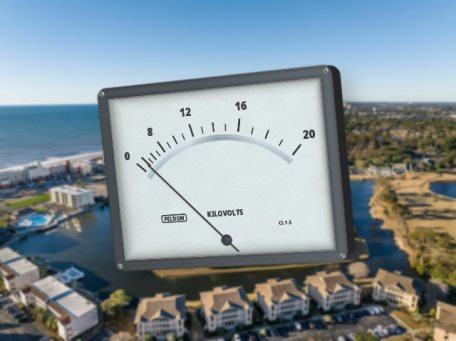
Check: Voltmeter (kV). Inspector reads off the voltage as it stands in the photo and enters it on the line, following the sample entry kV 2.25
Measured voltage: kV 4
